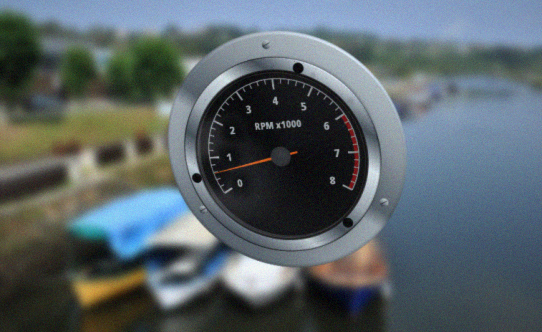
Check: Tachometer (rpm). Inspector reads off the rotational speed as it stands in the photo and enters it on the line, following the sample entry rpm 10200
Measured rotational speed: rpm 600
